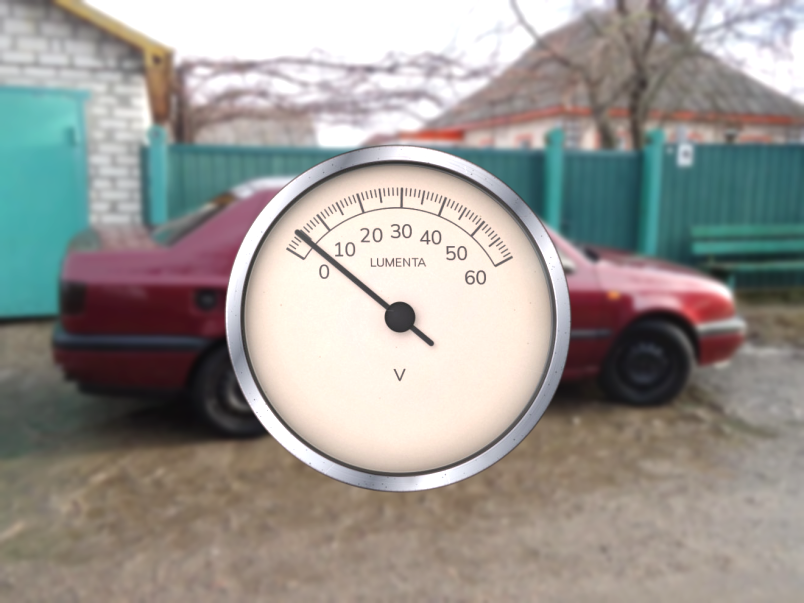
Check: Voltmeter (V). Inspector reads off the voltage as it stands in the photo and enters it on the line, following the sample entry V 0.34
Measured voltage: V 4
